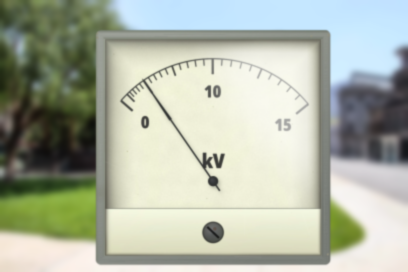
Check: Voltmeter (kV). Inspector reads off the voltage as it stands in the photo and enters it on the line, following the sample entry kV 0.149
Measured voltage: kV 5
